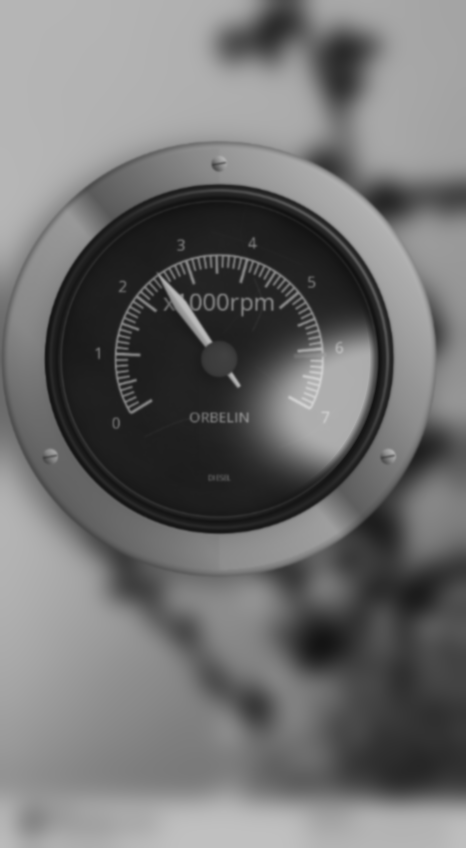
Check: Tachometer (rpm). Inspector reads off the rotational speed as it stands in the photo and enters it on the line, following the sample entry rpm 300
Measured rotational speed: rpm 2500
